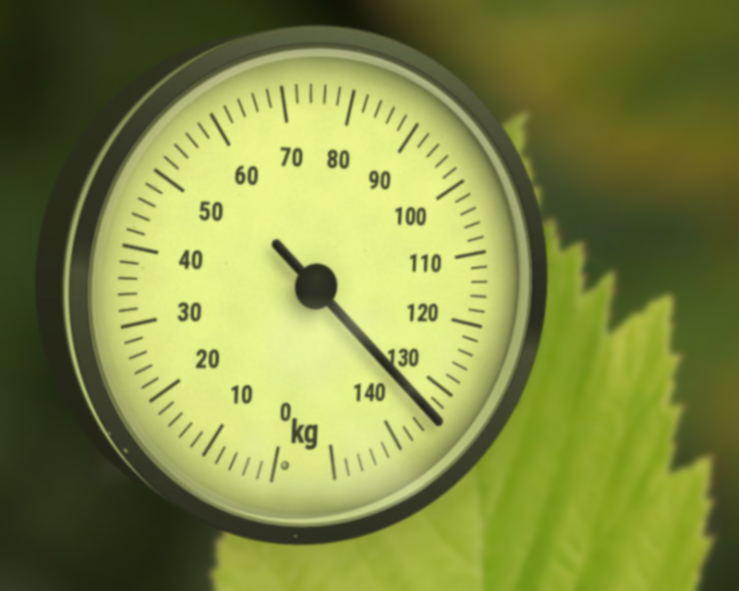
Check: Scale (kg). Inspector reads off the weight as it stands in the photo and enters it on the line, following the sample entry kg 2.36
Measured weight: kg 134
